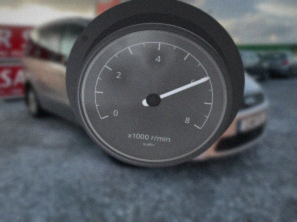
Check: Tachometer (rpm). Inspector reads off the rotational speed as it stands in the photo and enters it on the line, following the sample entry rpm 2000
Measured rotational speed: rpm 6000
